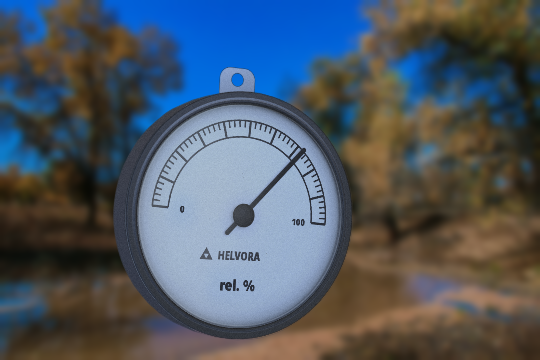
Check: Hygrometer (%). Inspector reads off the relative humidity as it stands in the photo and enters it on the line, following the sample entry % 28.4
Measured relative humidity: % 72
